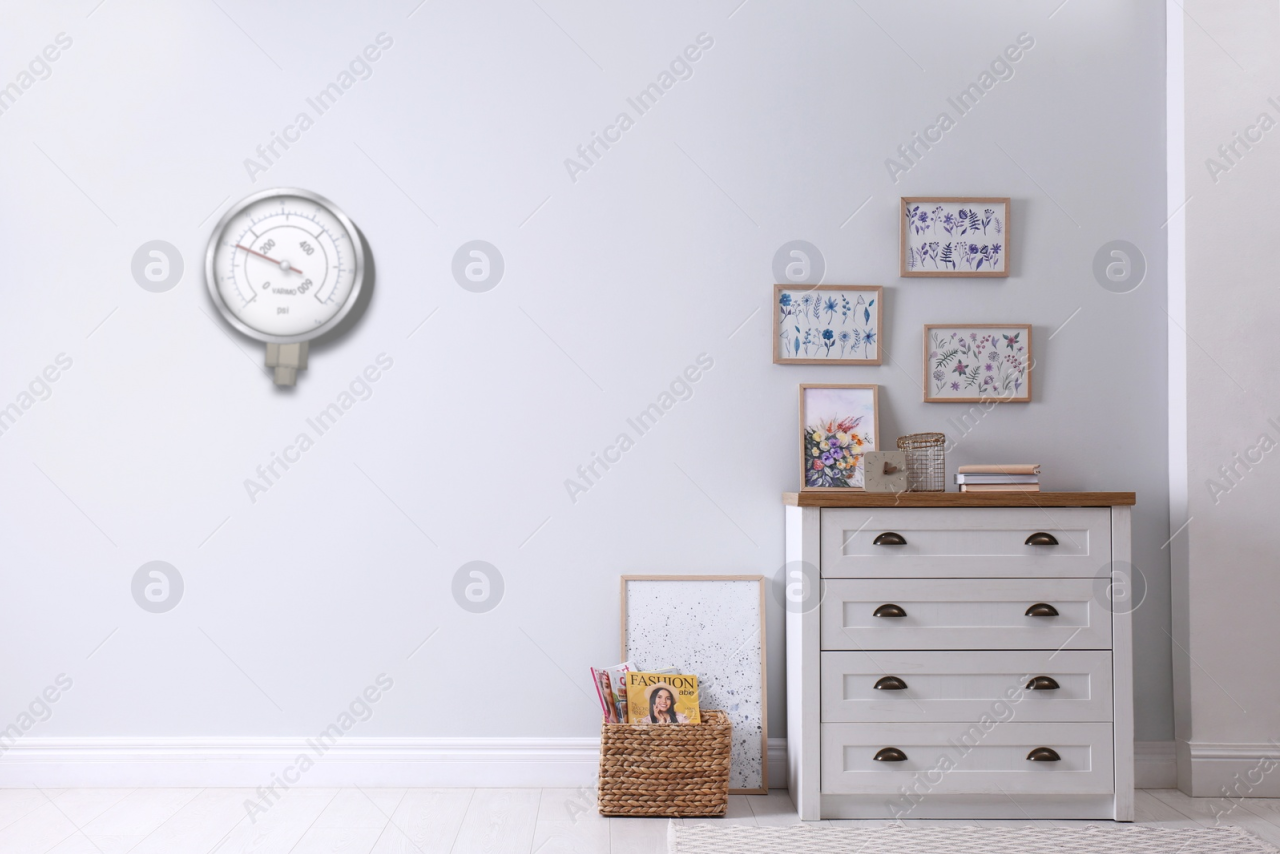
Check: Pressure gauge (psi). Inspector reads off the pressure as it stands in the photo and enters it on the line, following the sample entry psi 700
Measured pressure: psi 150
